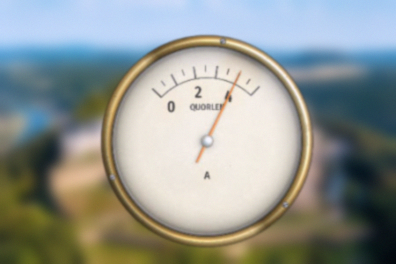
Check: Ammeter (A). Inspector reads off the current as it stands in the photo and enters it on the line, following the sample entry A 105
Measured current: A 4
